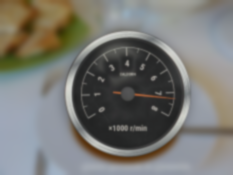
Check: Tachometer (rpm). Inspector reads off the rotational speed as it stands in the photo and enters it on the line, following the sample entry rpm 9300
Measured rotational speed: rpm 7250
